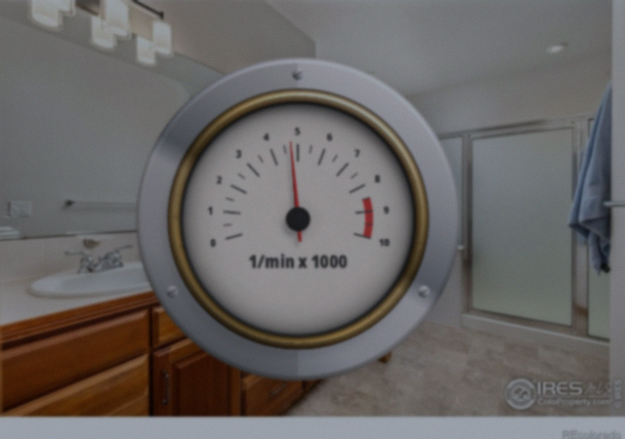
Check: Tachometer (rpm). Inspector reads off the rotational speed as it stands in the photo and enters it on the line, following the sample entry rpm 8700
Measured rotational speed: rpm 4750
